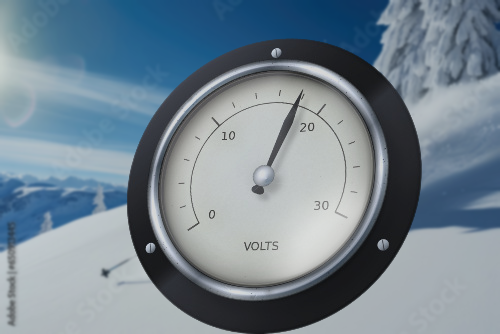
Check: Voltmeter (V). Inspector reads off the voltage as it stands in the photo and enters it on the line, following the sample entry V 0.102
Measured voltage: V 18
